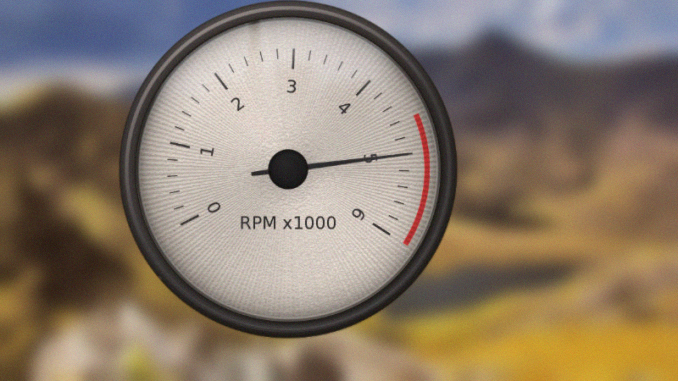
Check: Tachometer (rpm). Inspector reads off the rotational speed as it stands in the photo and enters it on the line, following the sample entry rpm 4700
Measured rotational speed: rpm 5000
